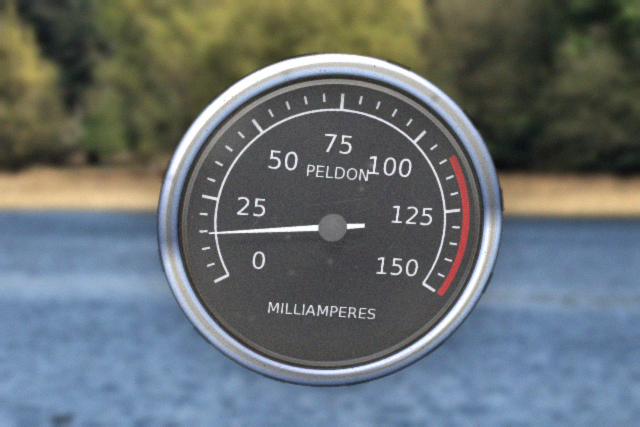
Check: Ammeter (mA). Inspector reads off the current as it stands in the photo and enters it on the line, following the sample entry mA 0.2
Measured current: mA 15
